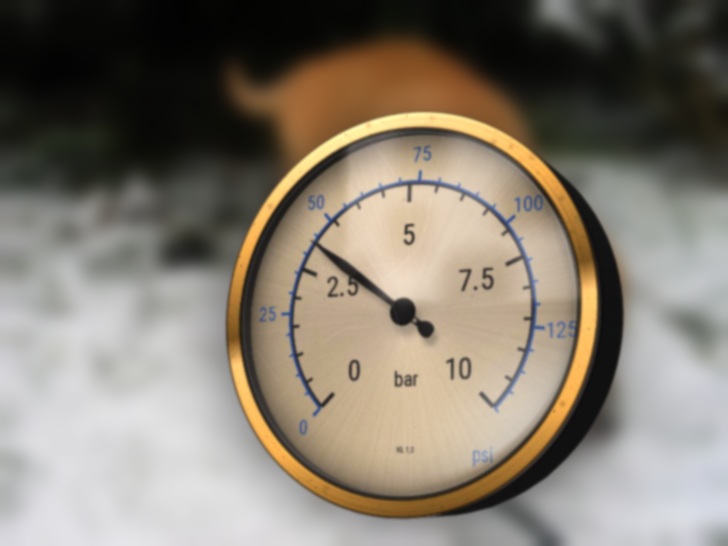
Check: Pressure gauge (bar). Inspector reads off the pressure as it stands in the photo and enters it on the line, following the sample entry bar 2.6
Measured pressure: bar 3
